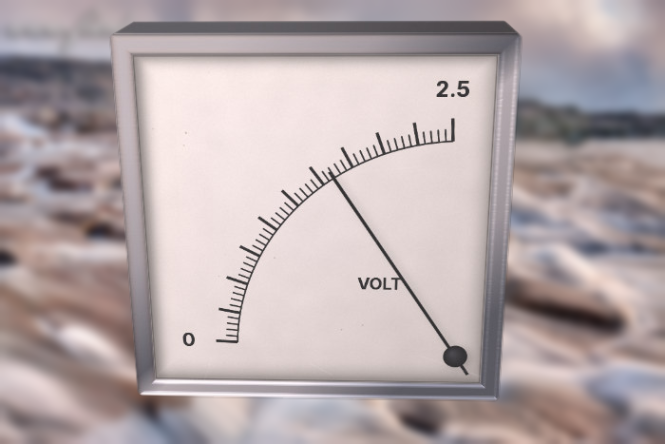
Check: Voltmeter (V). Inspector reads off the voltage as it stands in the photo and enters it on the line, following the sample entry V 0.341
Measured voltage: V 1.6
